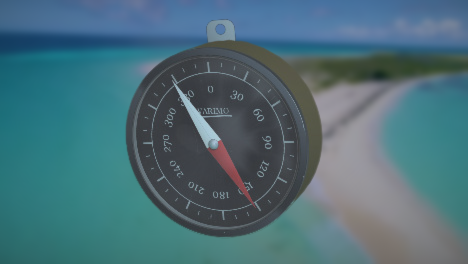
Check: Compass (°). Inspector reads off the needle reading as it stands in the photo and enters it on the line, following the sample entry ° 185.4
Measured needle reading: ° 150
